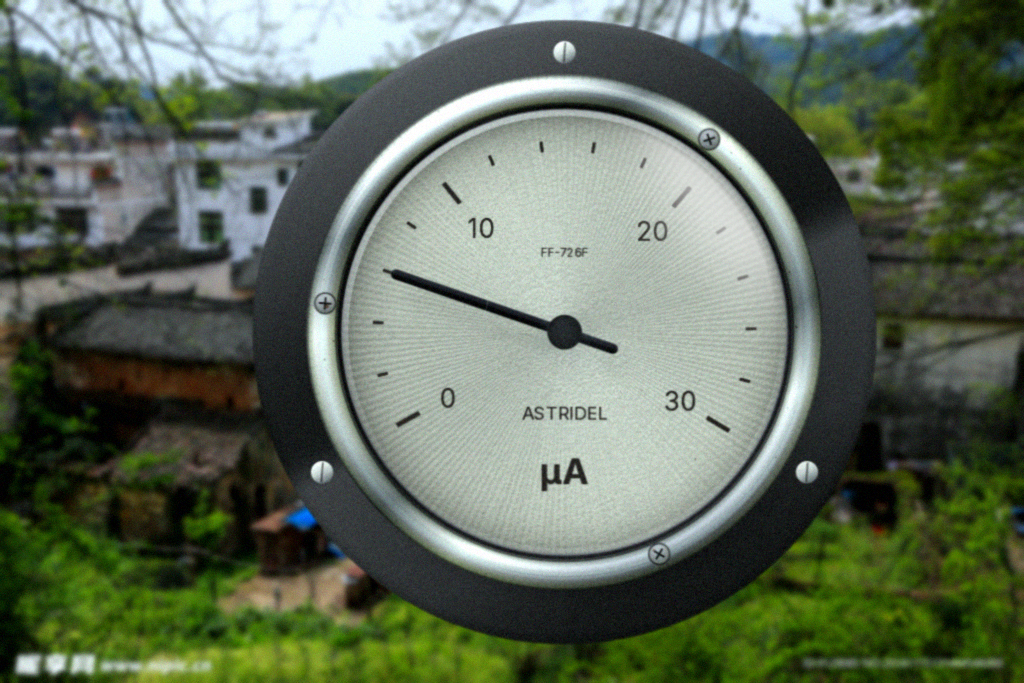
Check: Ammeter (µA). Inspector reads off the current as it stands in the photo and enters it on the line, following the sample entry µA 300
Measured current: µA 6
